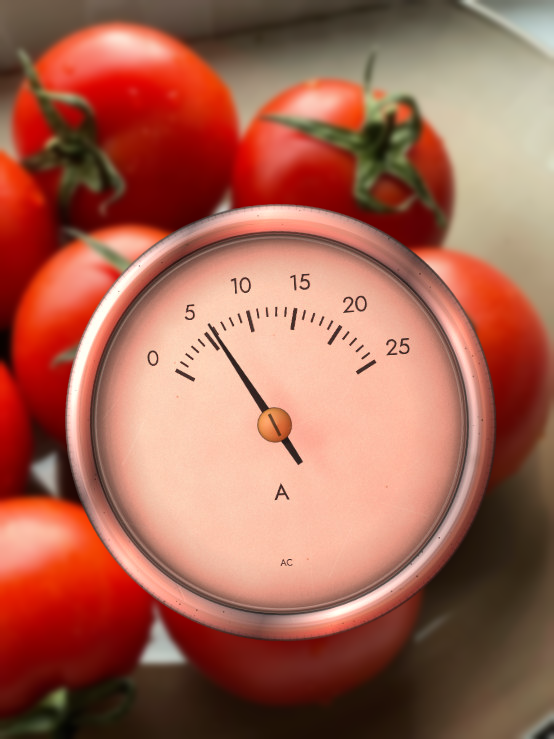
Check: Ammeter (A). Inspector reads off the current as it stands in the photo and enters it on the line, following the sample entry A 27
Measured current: A 6
